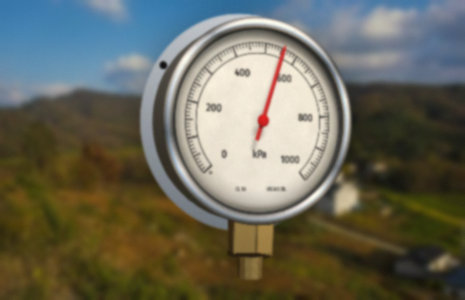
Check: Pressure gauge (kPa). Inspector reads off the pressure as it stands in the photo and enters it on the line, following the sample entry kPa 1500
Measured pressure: kPa 550
